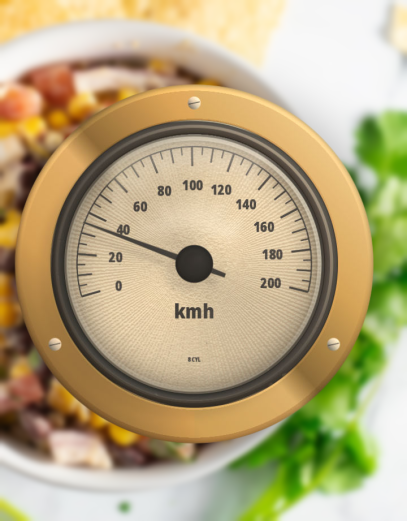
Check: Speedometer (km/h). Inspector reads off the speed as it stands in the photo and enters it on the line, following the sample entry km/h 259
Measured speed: km/h 35
